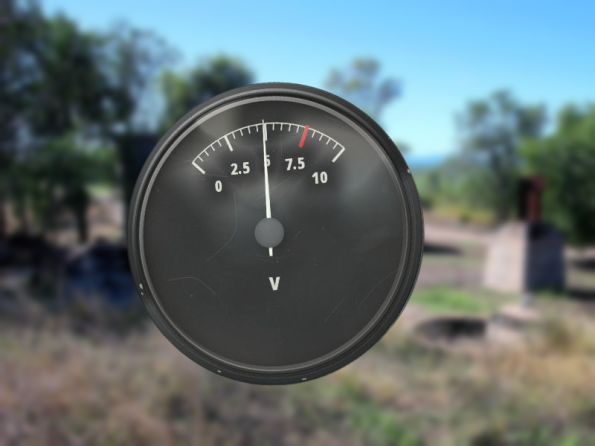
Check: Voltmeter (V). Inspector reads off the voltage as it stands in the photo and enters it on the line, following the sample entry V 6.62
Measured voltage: V 5
